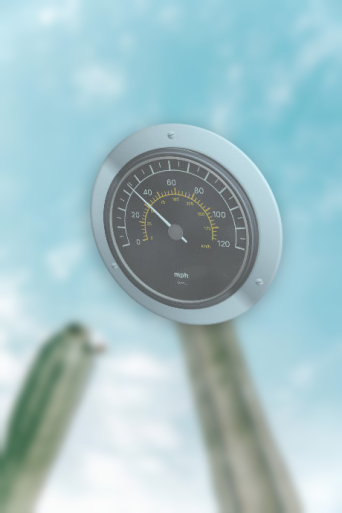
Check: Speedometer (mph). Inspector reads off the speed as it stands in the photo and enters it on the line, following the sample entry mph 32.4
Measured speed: mph 35
